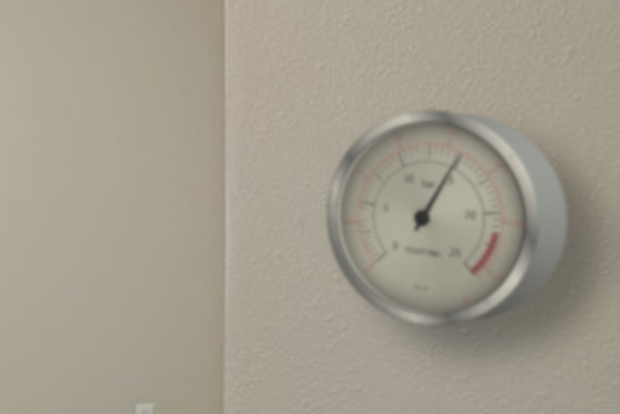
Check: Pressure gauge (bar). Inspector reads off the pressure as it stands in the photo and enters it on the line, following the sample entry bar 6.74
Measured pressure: bar 15
